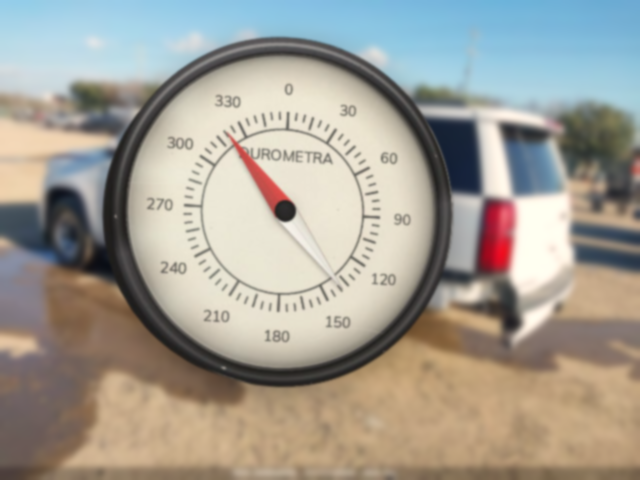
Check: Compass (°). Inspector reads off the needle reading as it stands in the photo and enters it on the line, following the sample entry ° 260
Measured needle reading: ° 320
